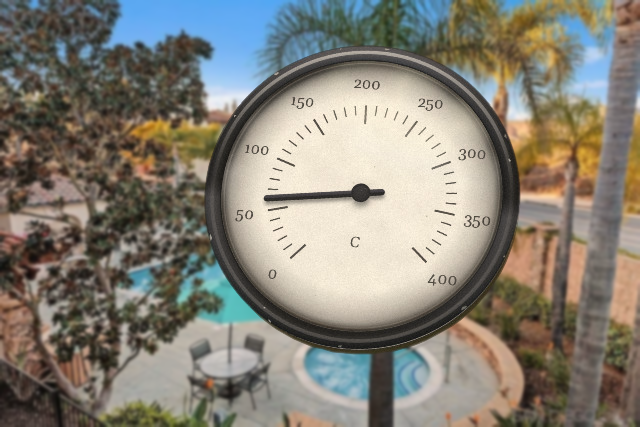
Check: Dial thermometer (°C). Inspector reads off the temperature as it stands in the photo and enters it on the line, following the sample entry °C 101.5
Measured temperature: °C 60
